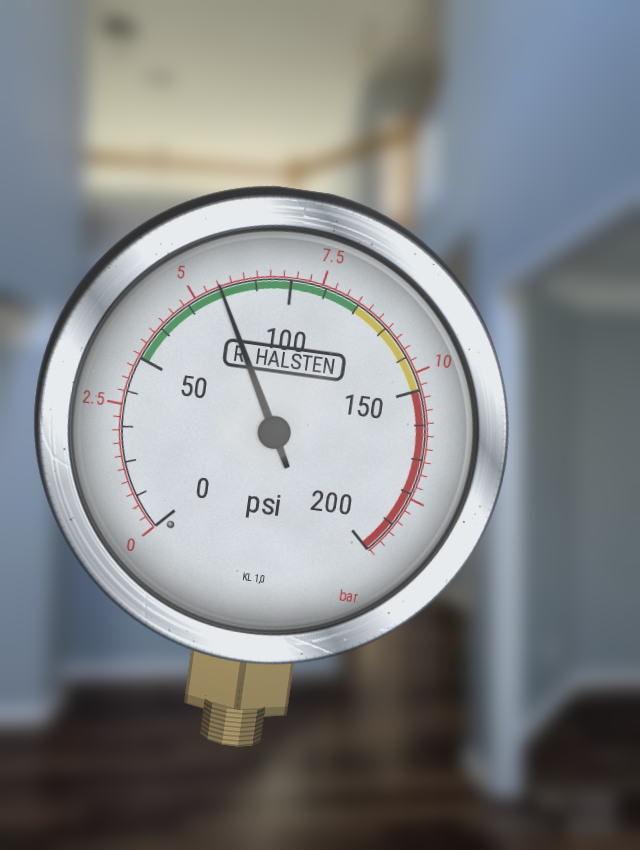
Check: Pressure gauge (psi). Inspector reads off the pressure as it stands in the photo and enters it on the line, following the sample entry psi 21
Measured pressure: psi 80
